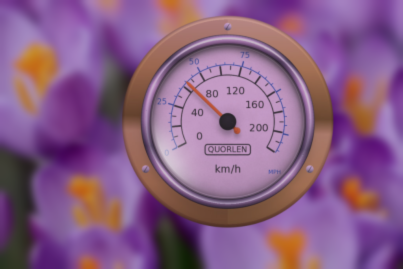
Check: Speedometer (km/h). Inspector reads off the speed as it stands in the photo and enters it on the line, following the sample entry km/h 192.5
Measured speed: km/h 65
